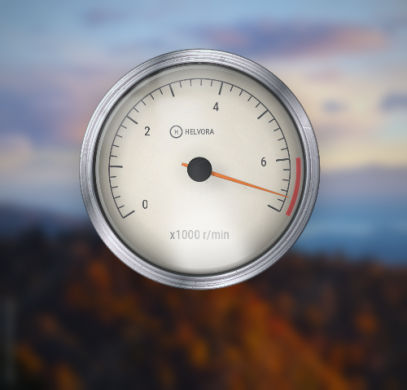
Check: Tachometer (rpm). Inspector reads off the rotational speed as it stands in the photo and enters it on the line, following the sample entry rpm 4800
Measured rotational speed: rpm 6700
